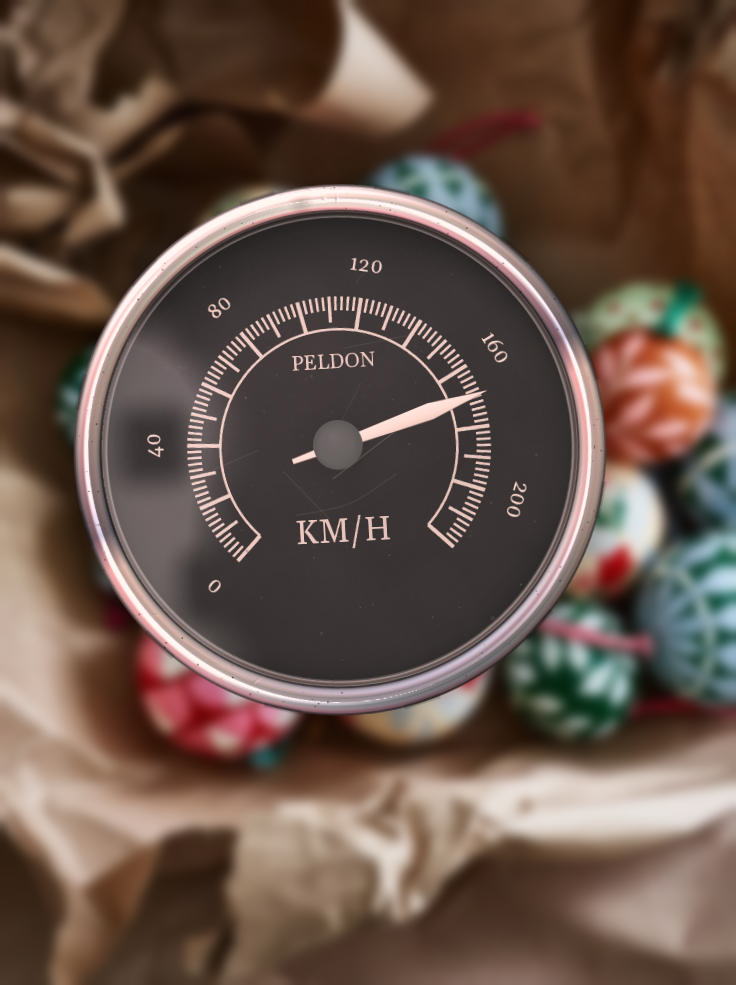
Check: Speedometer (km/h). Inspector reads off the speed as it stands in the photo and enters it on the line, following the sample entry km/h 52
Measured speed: km/h 170
